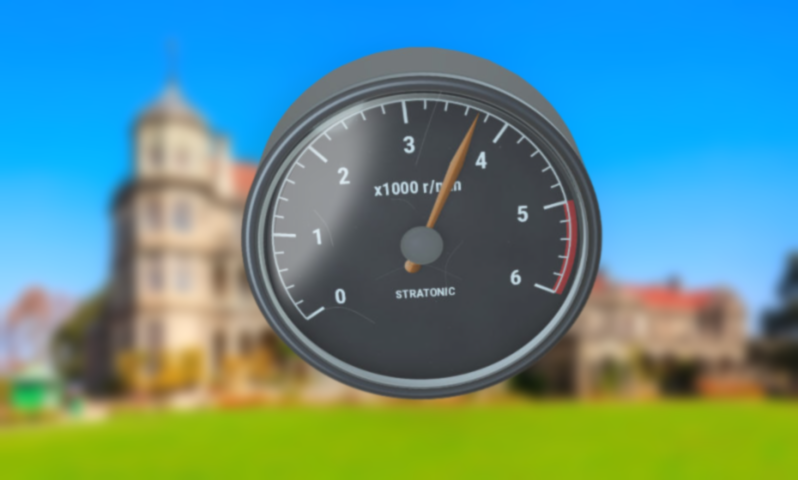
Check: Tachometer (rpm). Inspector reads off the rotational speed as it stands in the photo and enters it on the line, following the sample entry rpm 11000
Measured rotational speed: rpm 3700
